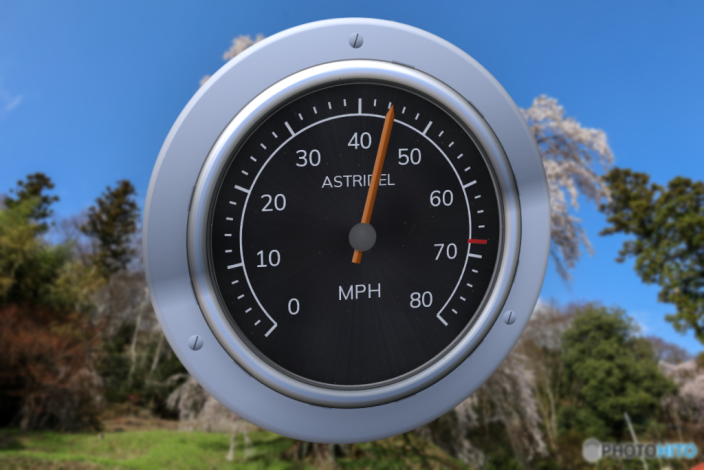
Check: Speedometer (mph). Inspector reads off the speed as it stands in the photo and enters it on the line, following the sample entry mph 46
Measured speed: mph 44
